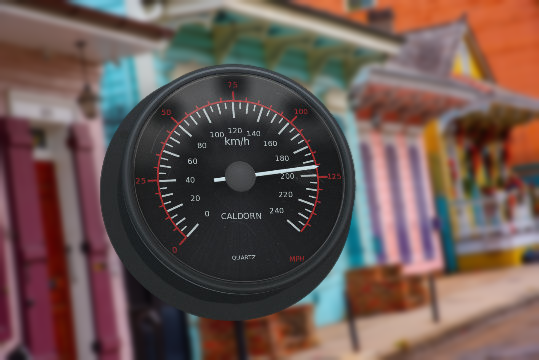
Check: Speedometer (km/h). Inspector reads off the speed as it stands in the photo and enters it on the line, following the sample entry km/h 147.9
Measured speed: km/h 195
